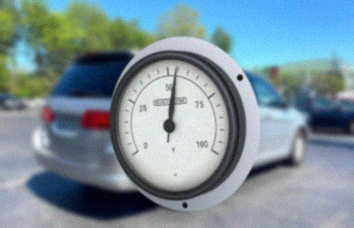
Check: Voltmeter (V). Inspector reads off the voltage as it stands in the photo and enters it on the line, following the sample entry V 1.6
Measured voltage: V 55
